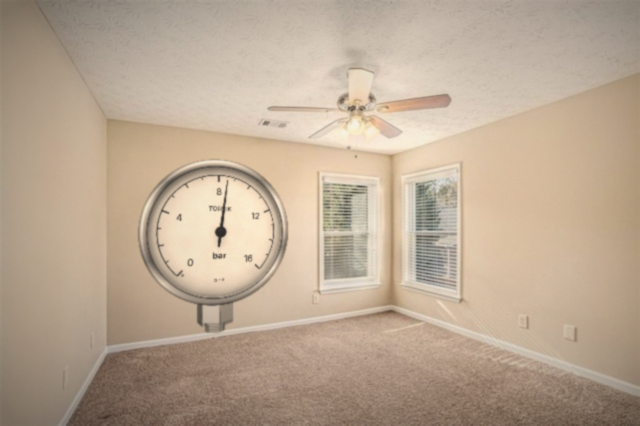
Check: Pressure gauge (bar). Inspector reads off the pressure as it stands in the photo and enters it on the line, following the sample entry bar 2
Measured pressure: bar 8.5
